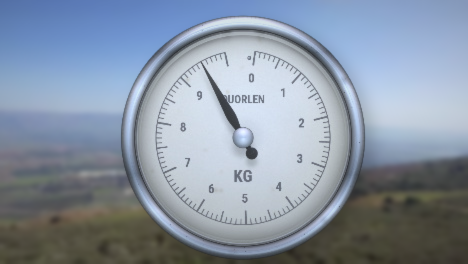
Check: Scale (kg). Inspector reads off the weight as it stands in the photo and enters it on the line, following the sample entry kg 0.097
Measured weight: kg 9.5
